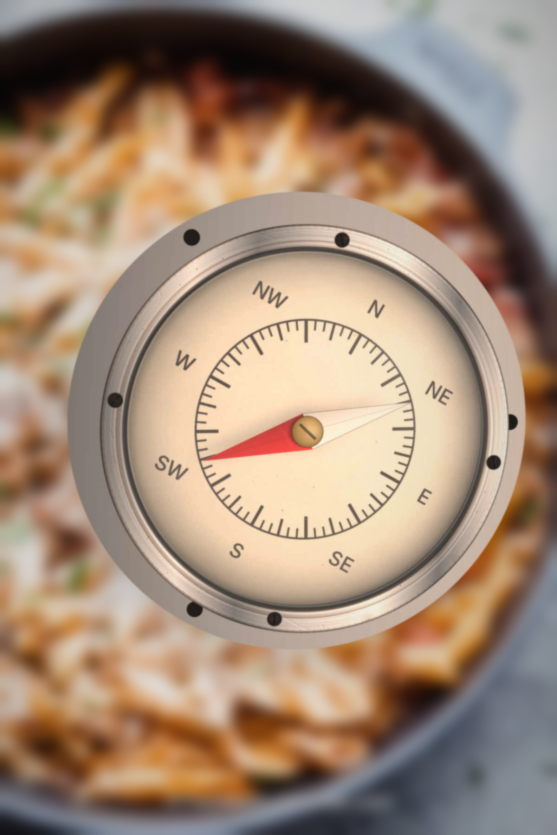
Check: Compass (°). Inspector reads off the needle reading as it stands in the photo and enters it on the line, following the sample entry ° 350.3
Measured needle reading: ° 225
